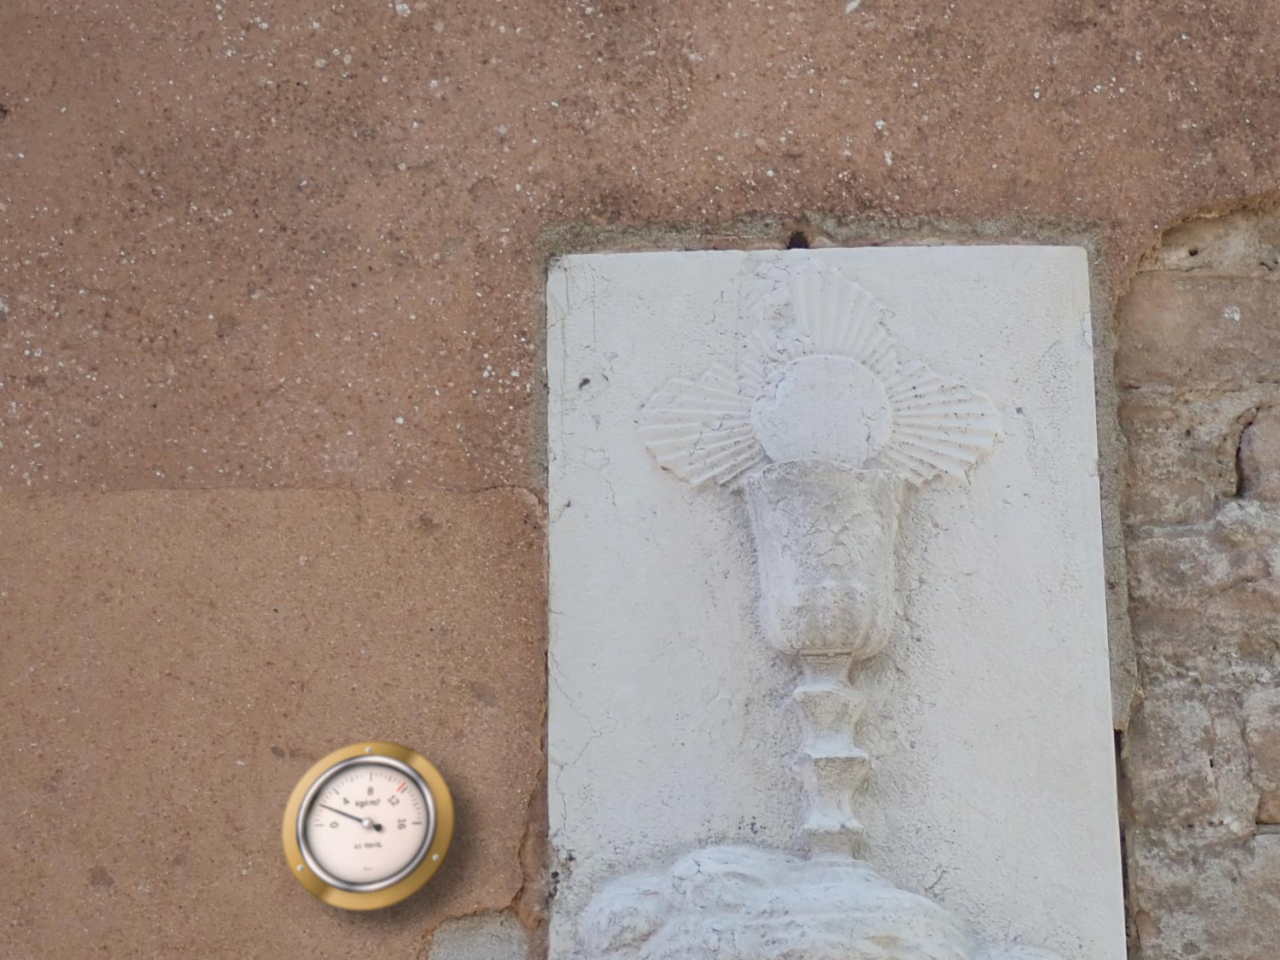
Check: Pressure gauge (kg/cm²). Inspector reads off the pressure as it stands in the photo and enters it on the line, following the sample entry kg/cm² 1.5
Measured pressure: kg/cm² 2
